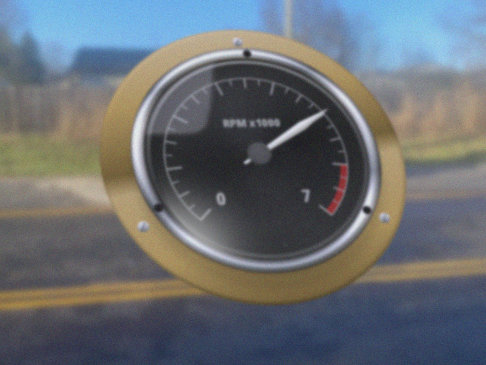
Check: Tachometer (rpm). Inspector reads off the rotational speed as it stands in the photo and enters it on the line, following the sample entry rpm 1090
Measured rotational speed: rpm 5000
